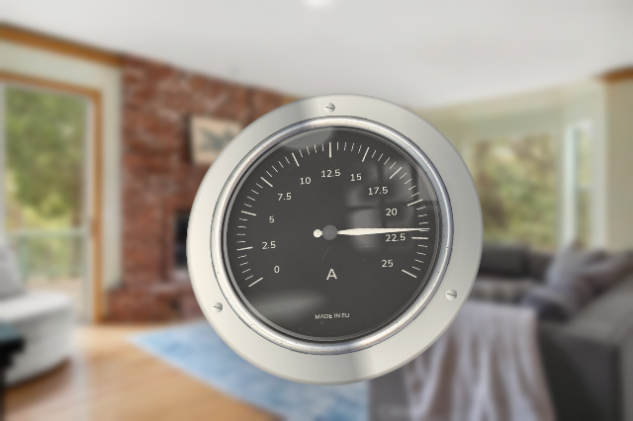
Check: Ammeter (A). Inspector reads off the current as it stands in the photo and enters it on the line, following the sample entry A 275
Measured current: A 22
